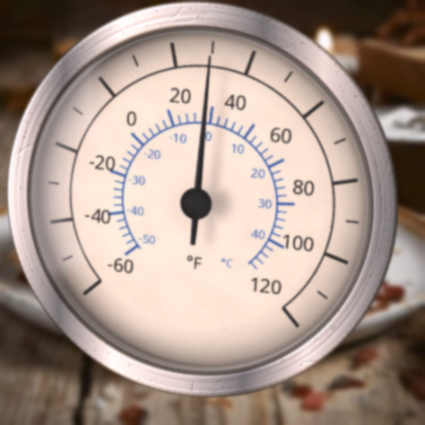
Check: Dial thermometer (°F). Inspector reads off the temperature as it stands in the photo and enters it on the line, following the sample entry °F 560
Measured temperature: °F 30
